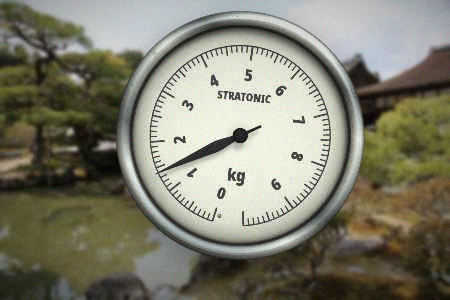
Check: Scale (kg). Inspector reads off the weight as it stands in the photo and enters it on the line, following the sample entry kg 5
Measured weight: kg 1.4
